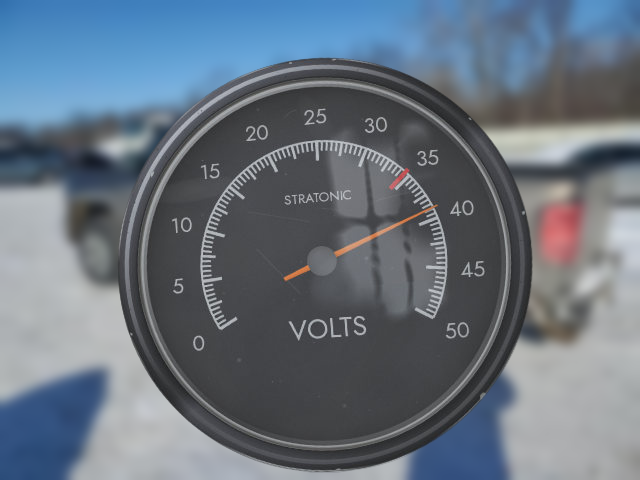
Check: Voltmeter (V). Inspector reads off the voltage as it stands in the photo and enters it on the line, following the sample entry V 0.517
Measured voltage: V 39
